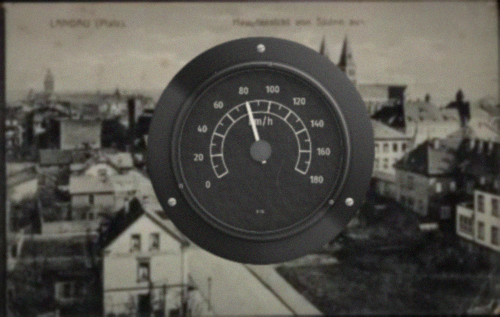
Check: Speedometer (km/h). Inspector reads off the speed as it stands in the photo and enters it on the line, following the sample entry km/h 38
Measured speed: km/h 80
